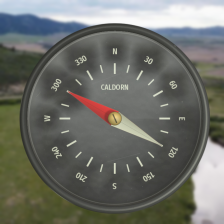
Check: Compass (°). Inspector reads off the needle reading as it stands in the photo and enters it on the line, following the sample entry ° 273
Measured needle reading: ° 300
